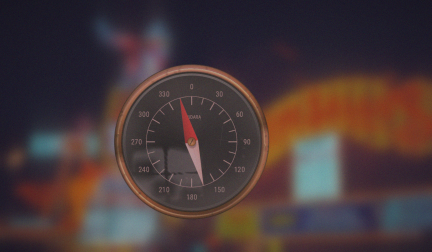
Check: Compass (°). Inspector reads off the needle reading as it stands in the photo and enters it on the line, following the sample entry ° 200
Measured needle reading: ° 345
